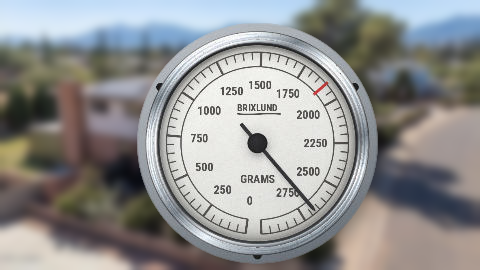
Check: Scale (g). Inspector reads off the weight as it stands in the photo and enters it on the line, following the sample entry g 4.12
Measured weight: g 2675
